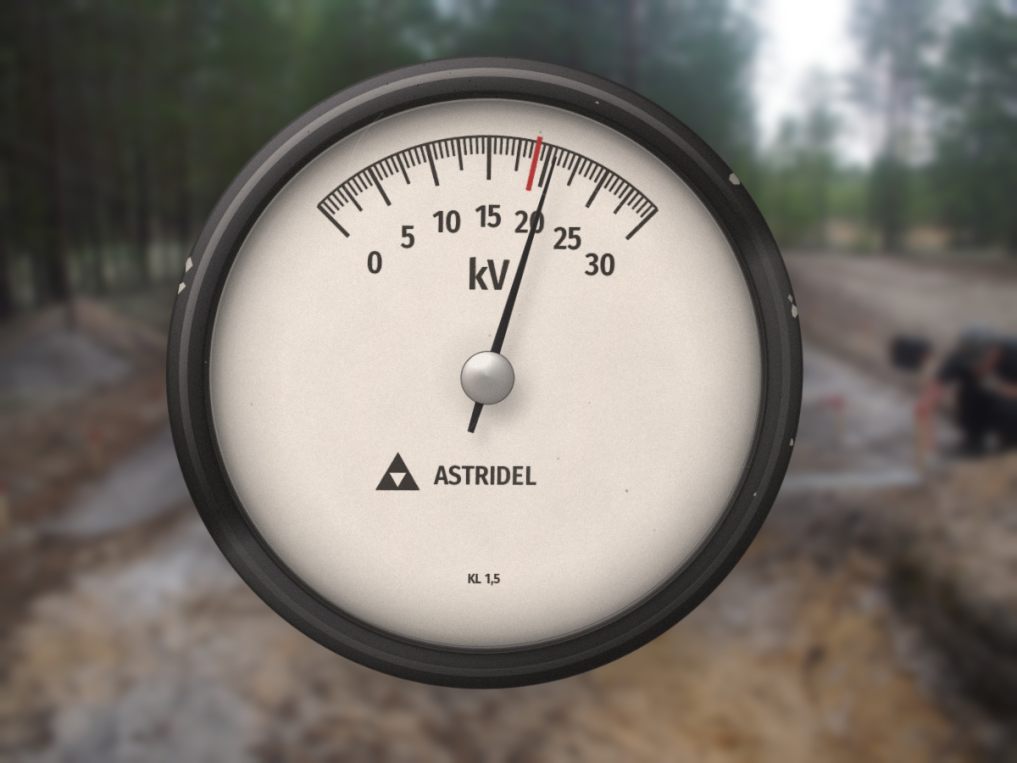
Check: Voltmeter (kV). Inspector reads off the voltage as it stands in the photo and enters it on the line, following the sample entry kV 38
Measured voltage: kV 20.5
